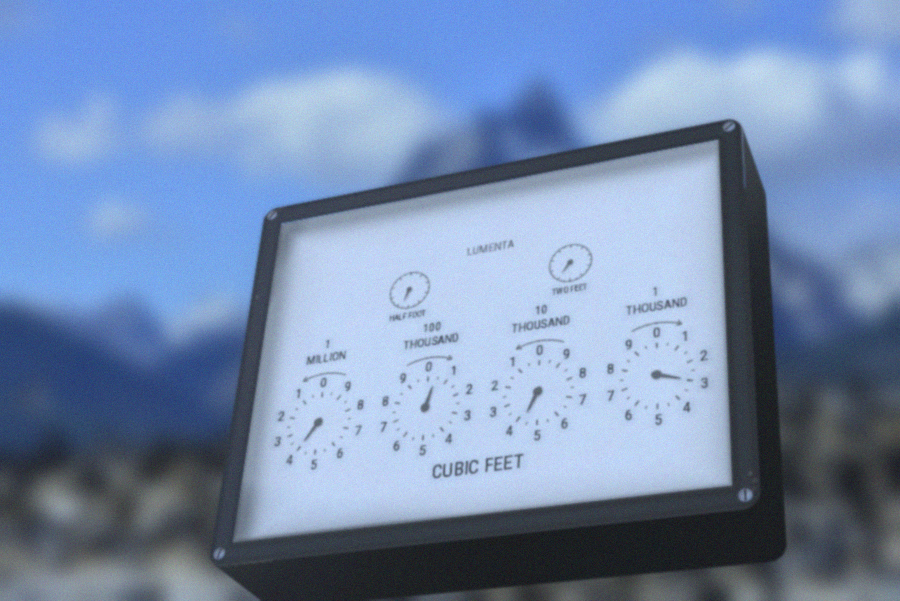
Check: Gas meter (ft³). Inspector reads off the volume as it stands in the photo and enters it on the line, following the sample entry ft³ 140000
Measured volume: ft³ 404300
